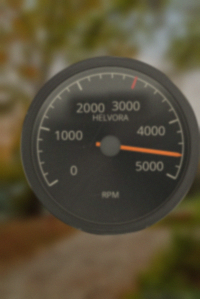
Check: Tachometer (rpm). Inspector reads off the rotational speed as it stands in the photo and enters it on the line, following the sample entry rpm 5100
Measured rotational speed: rpm 4600
